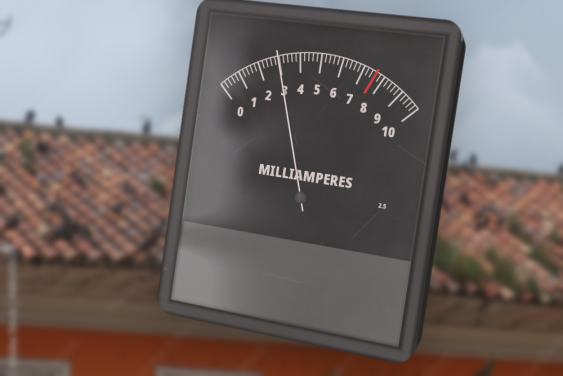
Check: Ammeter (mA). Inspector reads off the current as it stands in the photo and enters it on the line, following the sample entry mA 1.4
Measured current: mA 3
